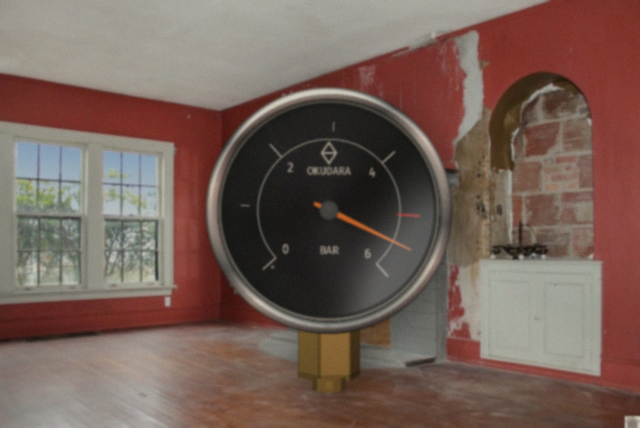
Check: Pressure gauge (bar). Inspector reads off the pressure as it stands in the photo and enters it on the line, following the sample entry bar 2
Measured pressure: bar 5.5
